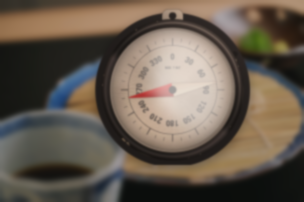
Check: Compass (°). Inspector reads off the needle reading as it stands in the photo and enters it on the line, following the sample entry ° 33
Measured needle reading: ° 260
